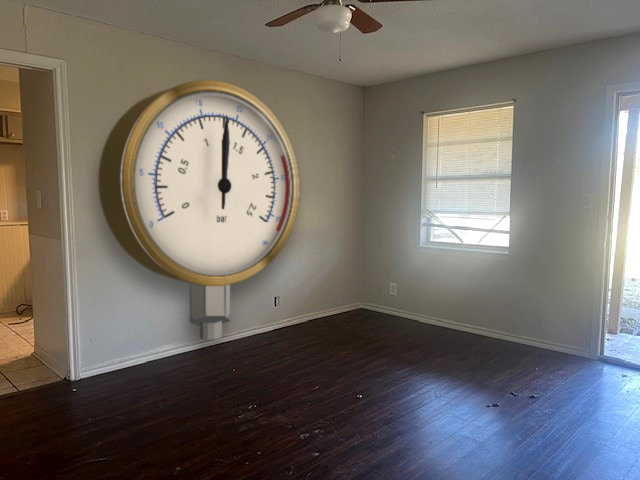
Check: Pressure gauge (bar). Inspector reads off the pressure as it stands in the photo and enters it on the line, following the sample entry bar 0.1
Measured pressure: bar 1.25
